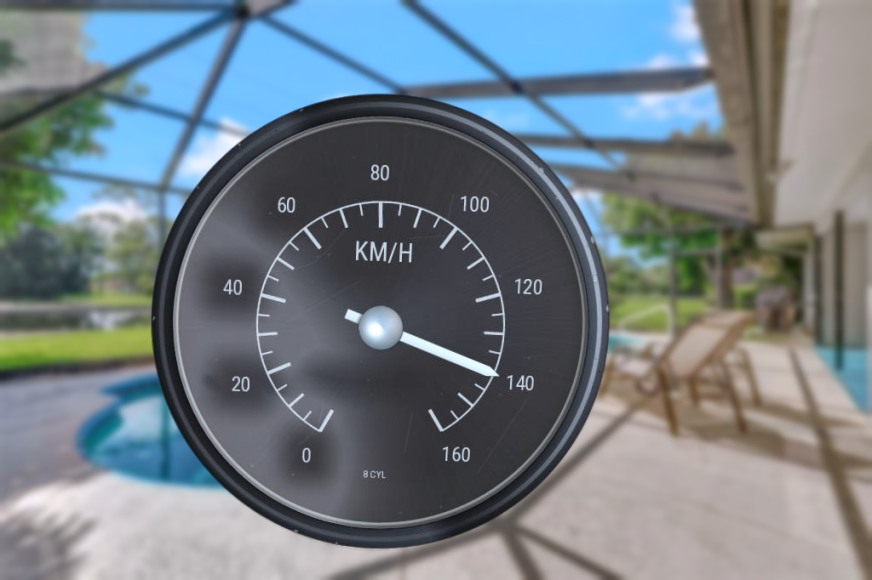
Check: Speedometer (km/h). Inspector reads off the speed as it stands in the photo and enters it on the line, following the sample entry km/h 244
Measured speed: km/h 140
